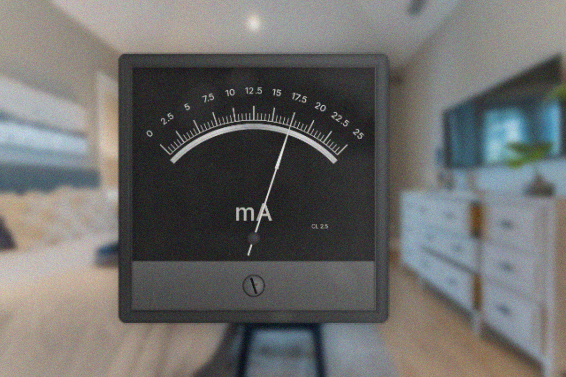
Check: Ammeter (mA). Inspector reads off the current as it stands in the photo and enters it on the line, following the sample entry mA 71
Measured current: mA 17.5
